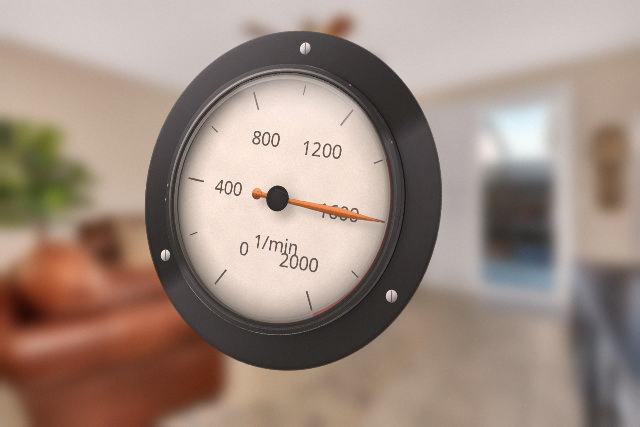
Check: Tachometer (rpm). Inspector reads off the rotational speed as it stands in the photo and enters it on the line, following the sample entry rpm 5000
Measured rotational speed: rpm 1600
